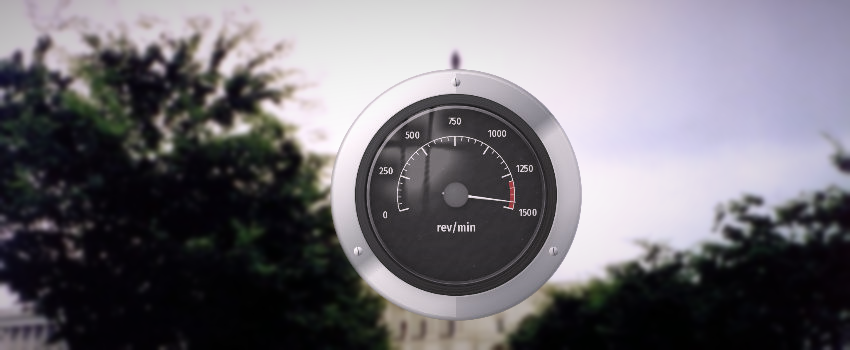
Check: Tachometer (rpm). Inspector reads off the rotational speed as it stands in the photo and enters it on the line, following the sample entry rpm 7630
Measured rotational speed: rpm 1450
